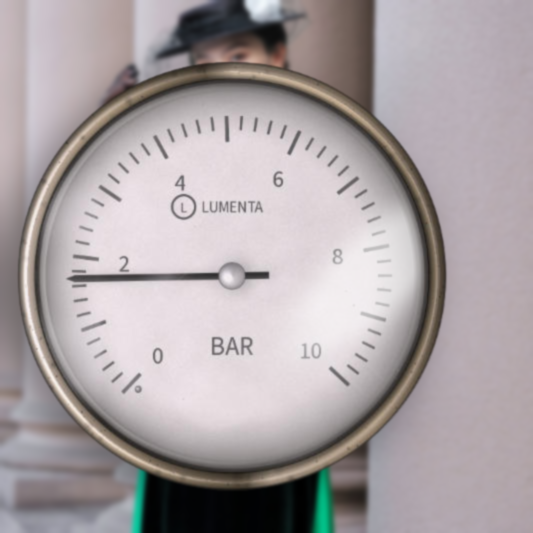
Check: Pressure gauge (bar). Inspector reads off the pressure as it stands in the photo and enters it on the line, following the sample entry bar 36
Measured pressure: bar 1.7
